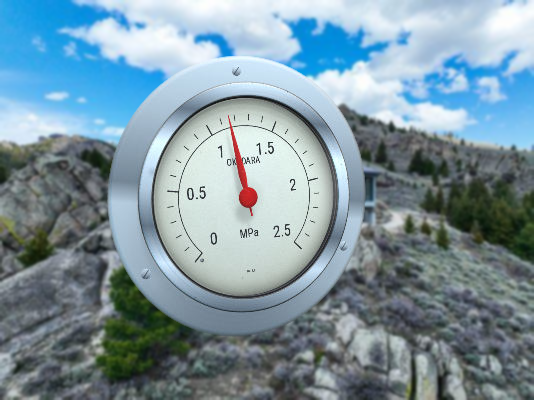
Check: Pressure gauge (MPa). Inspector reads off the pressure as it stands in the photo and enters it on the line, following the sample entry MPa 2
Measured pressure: MPa 1.15
